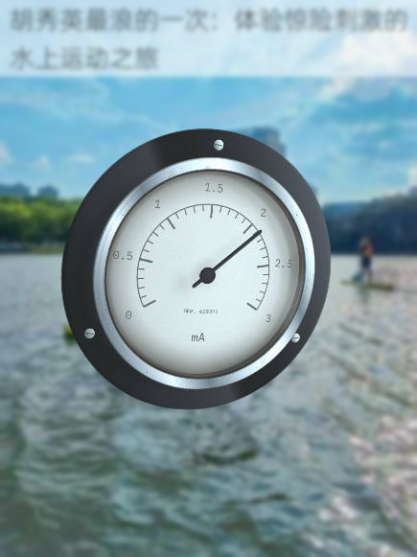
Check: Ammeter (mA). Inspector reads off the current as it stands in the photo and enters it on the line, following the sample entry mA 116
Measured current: mA 2.1
